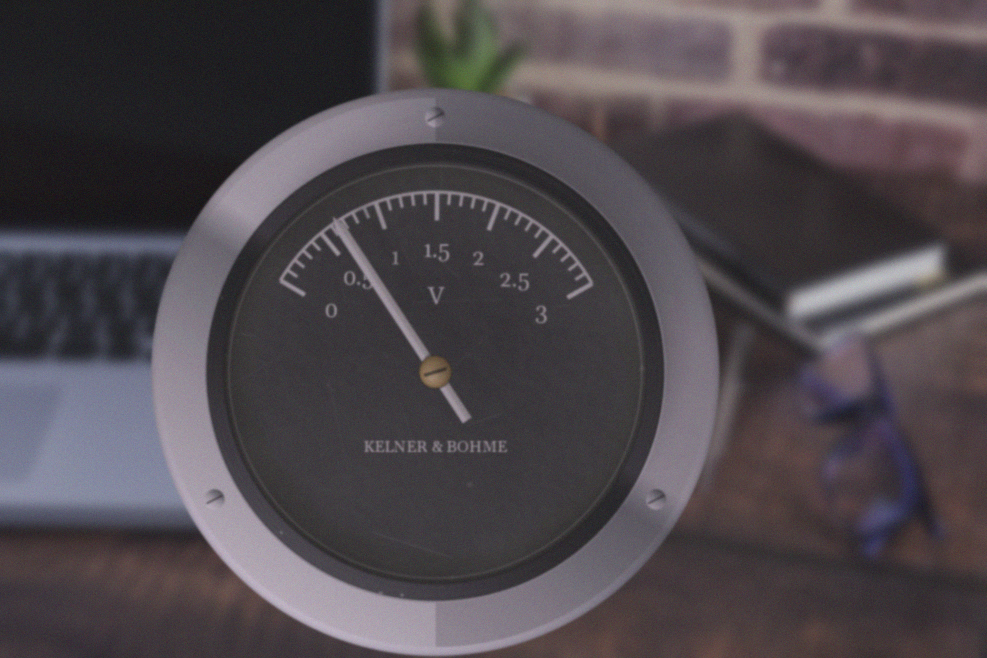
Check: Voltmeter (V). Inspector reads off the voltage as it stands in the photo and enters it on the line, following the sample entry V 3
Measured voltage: V 0.65
